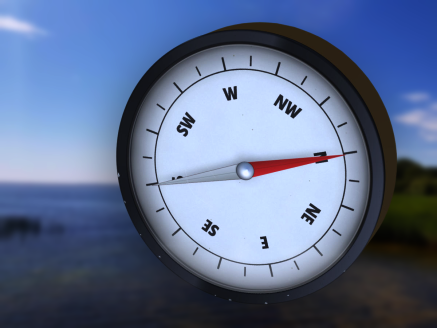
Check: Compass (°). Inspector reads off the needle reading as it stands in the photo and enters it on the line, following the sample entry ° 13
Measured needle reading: ° 0
